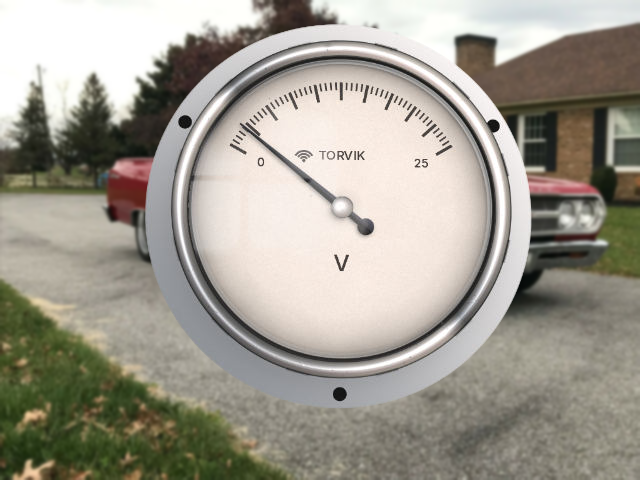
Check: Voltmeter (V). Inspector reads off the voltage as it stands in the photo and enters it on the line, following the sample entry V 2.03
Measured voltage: V 2
